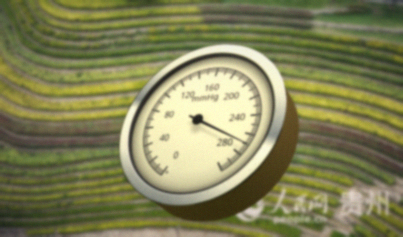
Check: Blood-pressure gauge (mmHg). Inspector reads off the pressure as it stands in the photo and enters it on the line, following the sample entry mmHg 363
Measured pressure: mmHg 270
